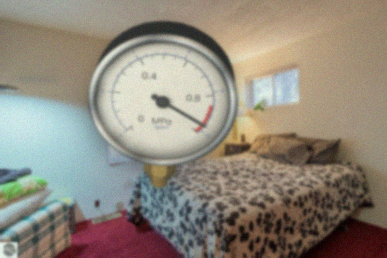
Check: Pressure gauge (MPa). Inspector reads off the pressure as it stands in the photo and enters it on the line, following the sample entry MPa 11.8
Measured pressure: MPa 0.95
